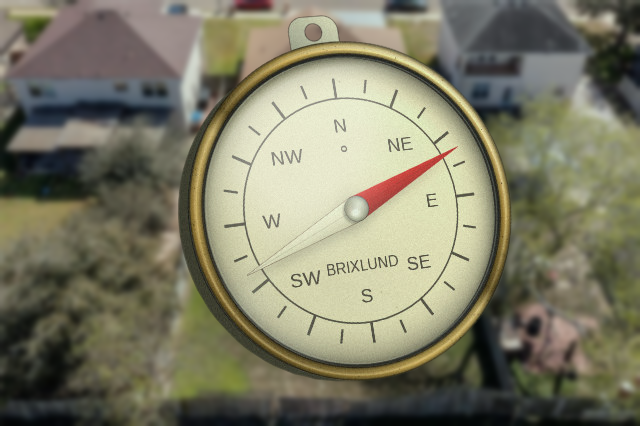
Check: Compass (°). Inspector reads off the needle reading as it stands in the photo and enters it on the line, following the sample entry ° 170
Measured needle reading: ° 67.5
